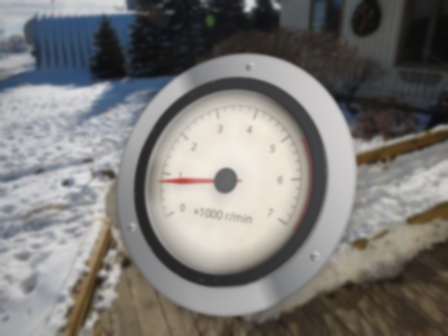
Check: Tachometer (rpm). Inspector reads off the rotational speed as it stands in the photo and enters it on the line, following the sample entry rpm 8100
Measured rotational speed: rpm 800
